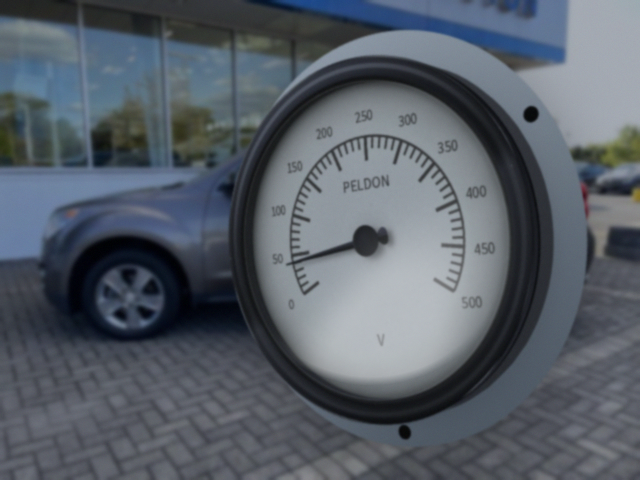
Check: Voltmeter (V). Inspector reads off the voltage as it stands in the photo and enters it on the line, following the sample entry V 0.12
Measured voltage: V 40
